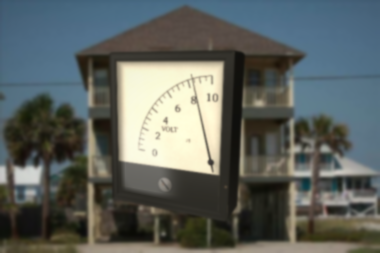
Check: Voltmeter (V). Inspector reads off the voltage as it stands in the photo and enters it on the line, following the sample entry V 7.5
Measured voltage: V 8.5
